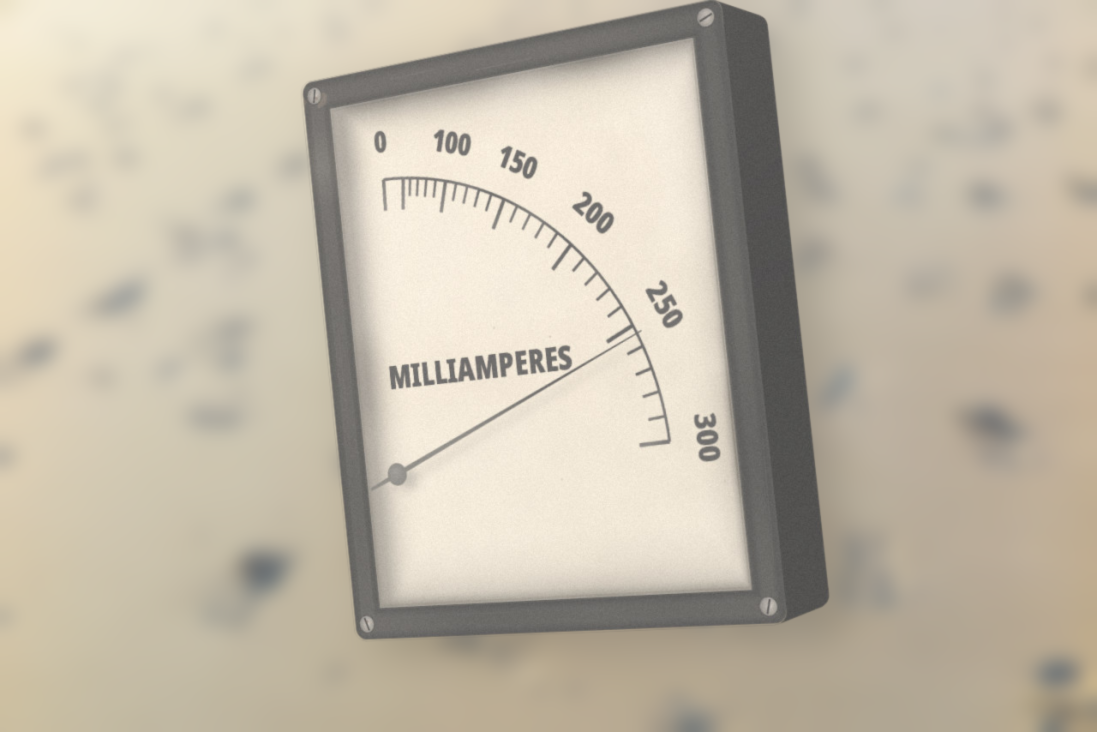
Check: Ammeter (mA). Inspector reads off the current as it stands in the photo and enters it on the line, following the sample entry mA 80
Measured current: mA 255
